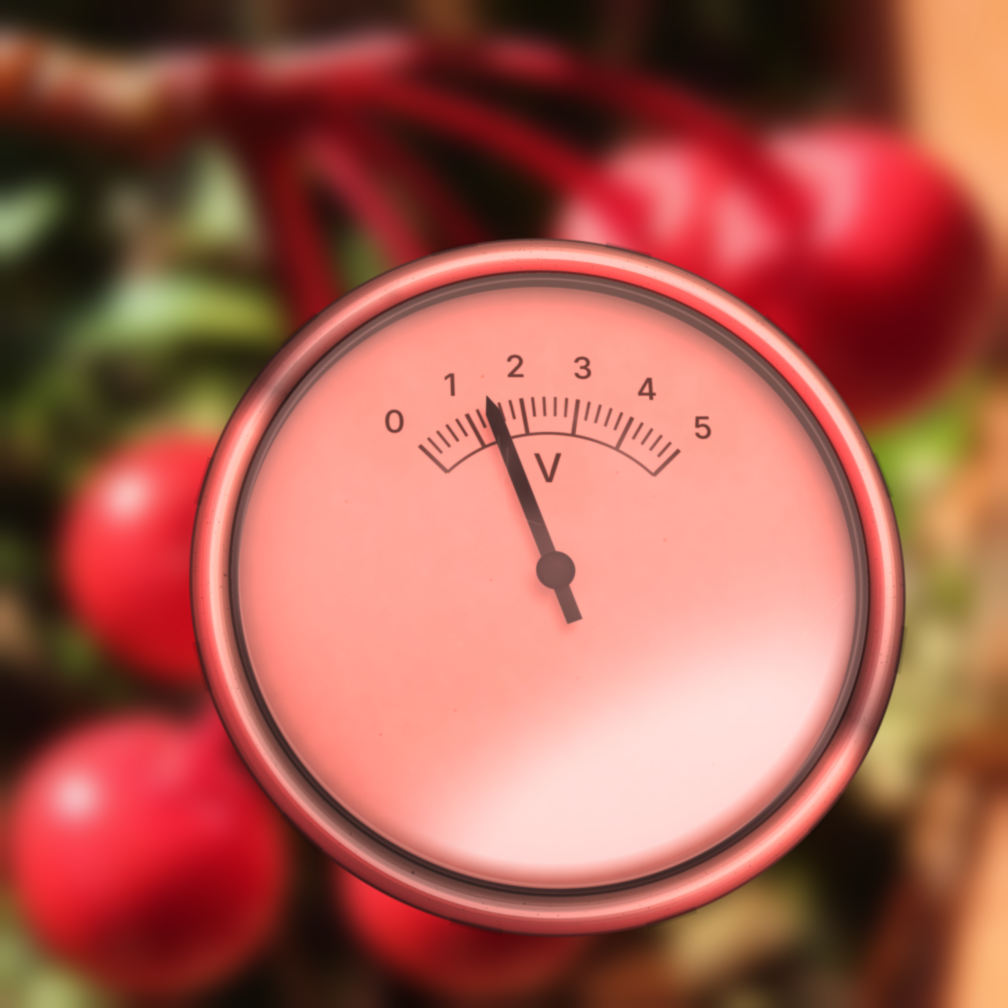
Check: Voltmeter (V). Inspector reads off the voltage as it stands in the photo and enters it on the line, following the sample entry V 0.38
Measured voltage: V 1.4
